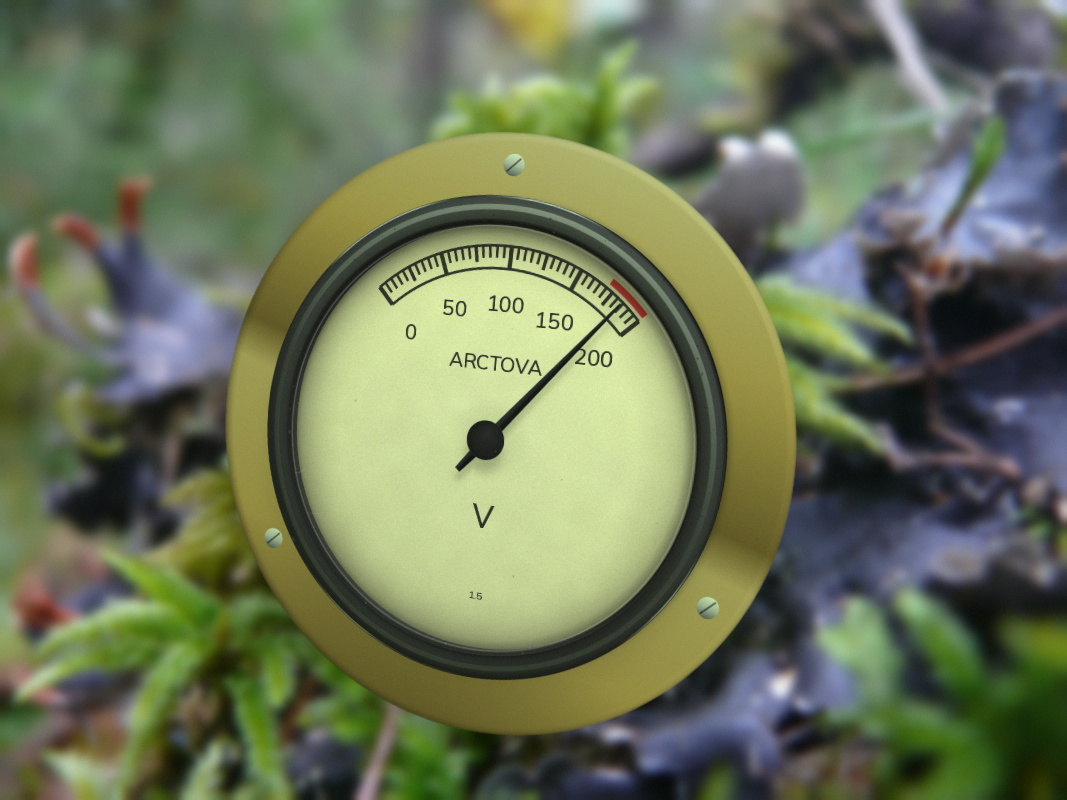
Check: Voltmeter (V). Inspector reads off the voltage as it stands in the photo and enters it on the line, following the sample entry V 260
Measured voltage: V 185
